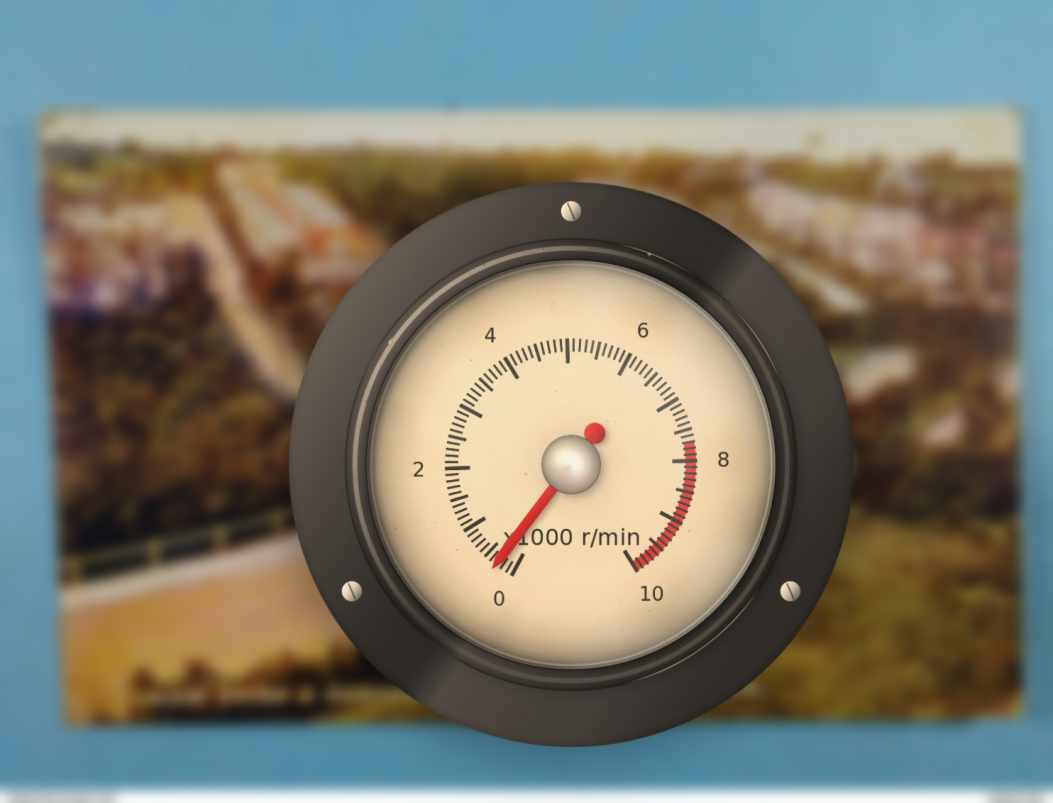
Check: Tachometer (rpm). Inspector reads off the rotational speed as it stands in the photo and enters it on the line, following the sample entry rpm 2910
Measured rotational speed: rpm 300
